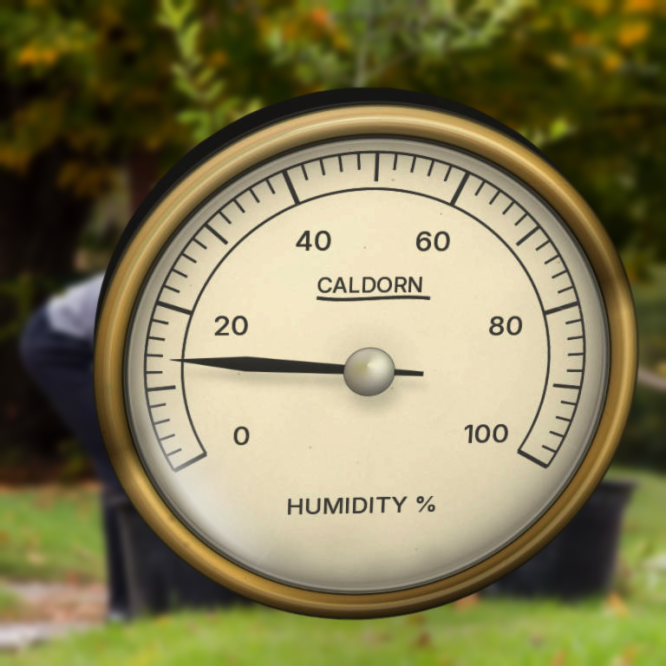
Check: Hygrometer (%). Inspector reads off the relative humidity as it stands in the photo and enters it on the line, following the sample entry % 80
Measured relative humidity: % 14
